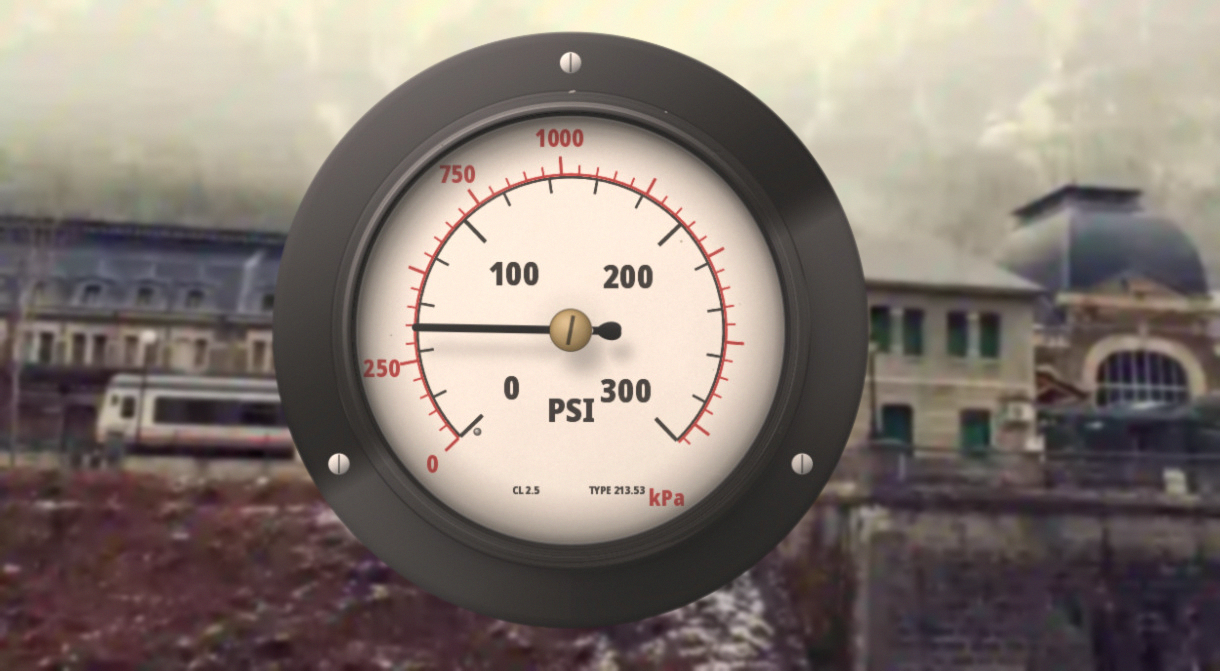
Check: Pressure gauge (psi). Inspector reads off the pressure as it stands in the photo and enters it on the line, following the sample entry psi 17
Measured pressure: psi 50
